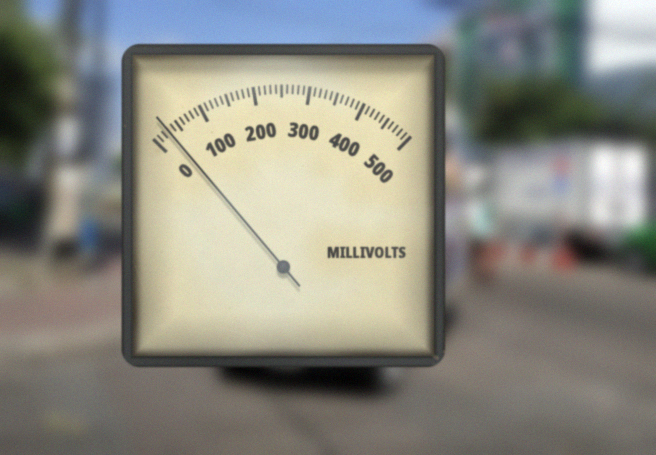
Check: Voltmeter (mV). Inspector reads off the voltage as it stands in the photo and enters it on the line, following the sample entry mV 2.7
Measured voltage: mV 30
